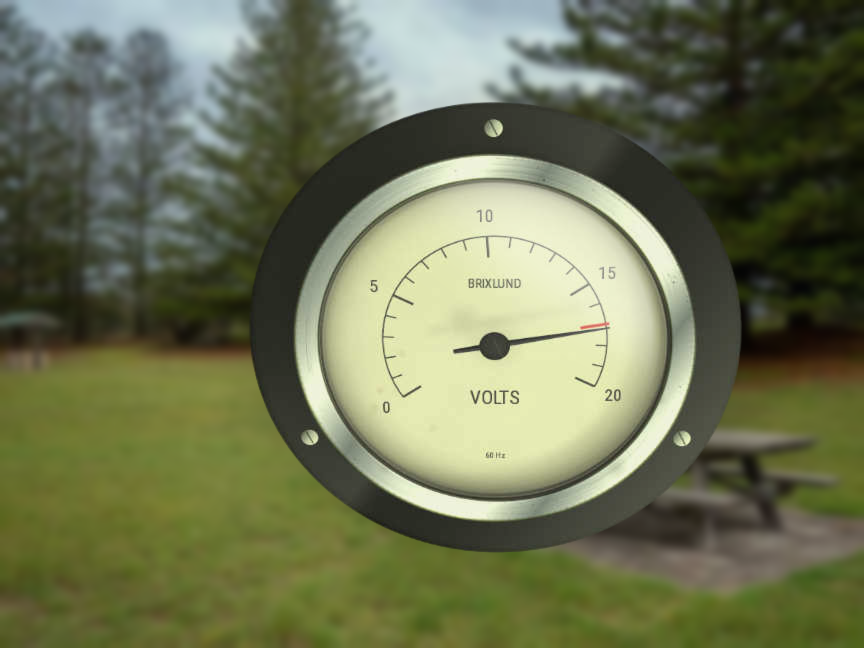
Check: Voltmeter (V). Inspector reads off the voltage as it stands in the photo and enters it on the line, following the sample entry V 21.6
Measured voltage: V 17
